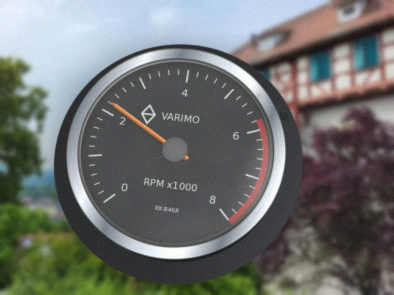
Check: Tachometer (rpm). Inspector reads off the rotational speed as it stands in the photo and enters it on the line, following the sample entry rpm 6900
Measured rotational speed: rpm 2200
